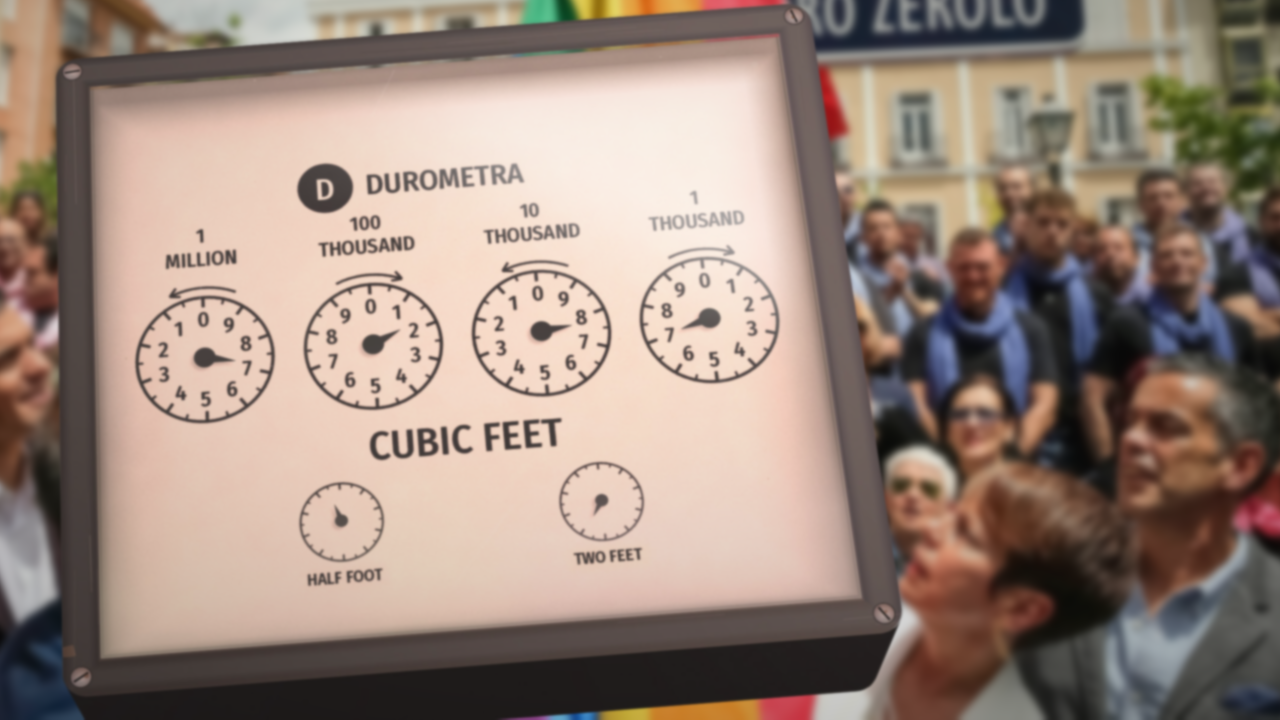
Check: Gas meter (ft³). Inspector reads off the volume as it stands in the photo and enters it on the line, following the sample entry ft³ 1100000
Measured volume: ft³ 717700
